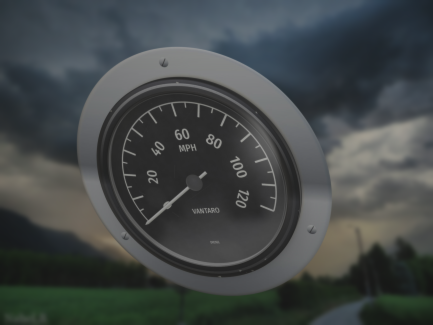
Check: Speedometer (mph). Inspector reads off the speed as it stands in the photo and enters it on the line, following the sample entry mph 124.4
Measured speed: mph 0
